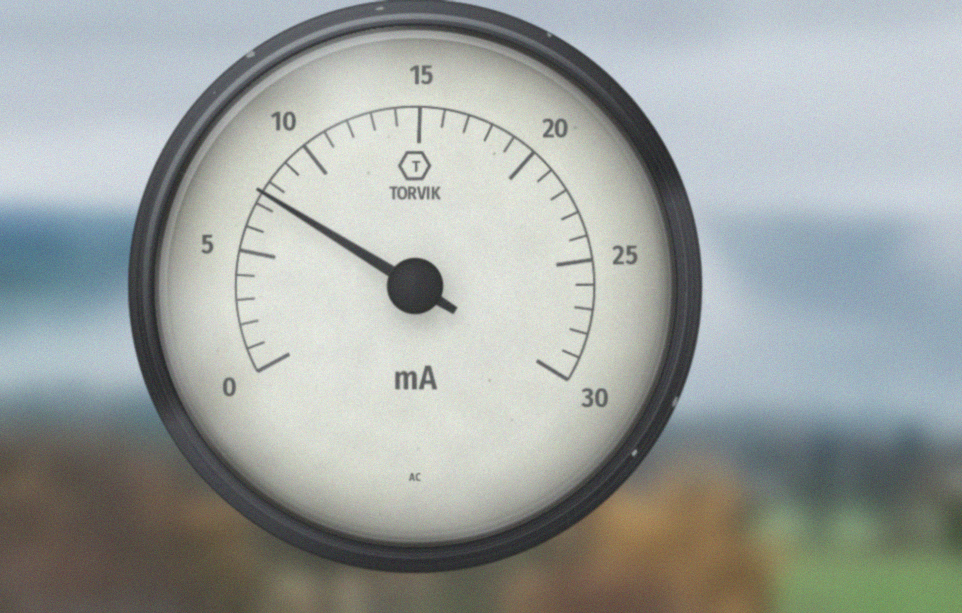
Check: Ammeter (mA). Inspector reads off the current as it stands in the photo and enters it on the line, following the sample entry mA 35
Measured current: mA 7.5
